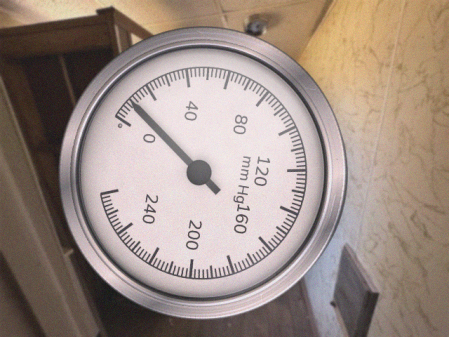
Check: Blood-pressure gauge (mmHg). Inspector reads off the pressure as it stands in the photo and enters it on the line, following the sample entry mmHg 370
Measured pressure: mmHg 10
